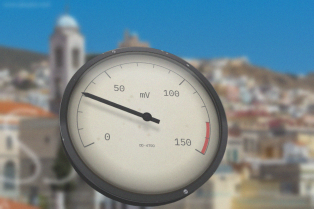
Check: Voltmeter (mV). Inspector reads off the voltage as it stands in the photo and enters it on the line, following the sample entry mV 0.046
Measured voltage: mV 30
